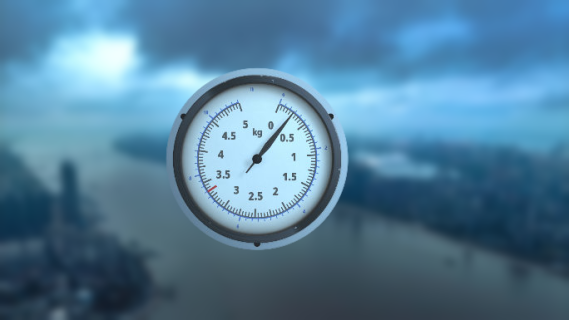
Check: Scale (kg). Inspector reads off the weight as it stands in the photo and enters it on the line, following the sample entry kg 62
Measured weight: kg 0.25
